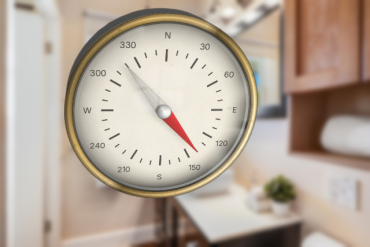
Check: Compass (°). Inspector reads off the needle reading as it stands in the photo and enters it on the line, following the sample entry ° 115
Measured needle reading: ° 140
